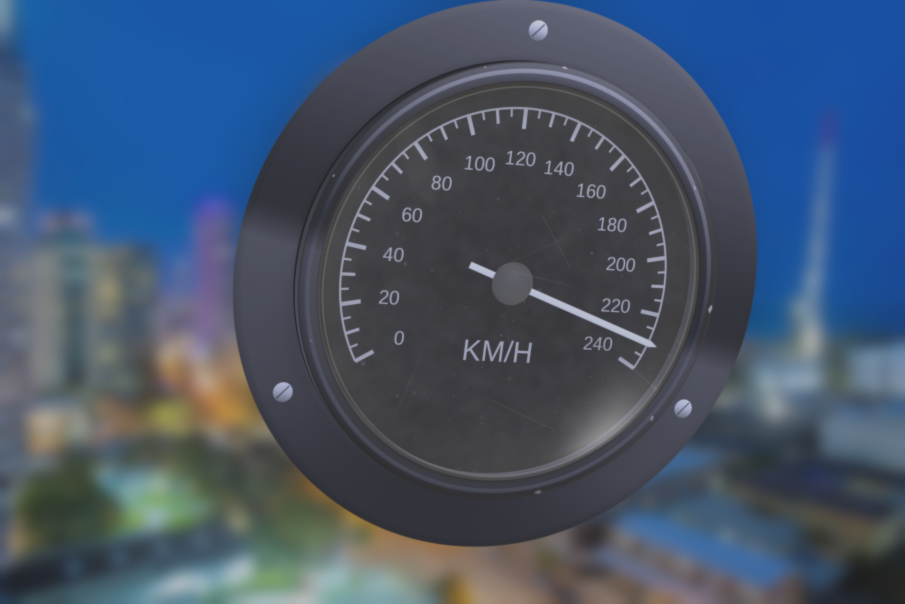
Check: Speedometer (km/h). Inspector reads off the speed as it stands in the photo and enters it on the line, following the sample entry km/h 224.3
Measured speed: km/h 230
